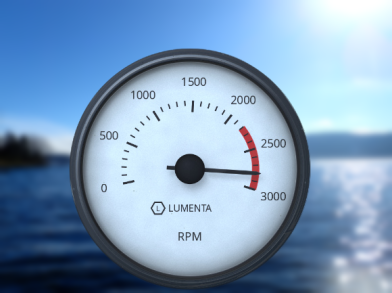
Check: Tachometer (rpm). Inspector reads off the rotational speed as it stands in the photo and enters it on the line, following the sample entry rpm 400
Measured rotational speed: rpm 2800
